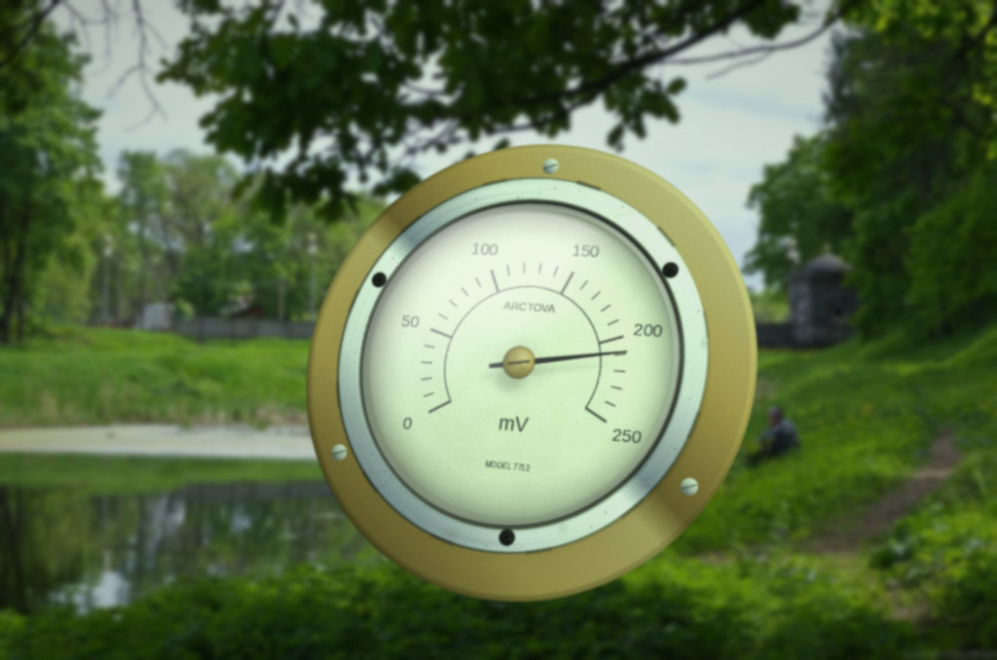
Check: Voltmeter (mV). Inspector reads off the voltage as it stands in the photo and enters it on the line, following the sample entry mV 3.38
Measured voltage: mV 210
